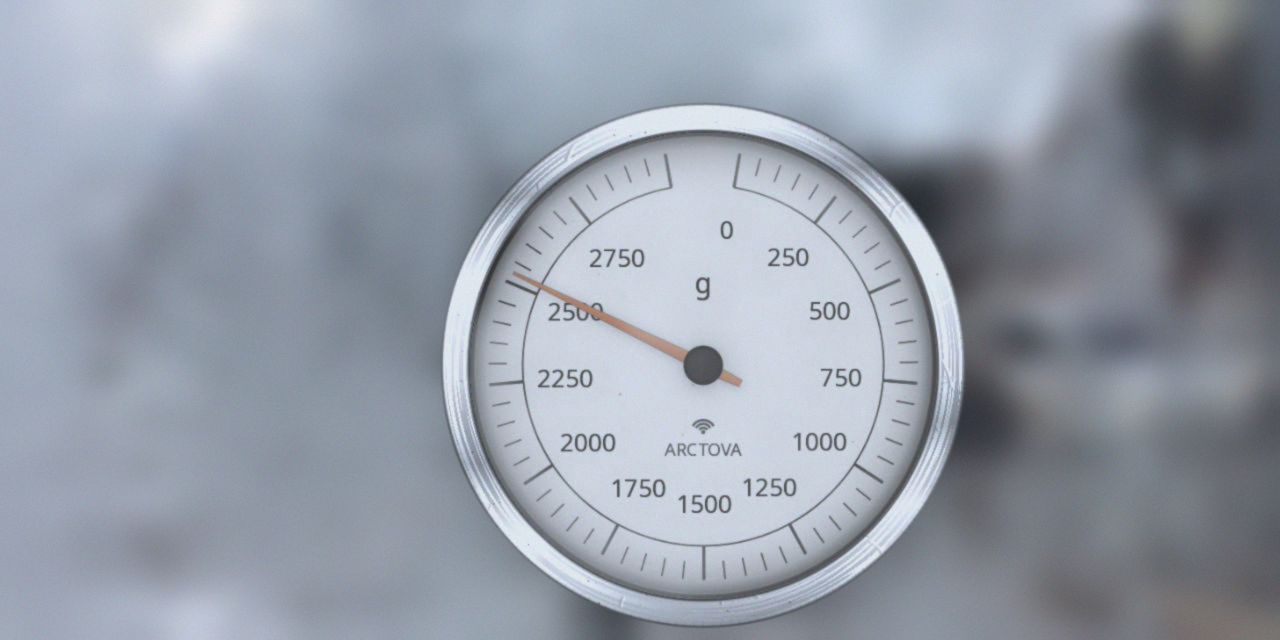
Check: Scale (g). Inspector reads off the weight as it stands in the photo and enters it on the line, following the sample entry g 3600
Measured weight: g 2525
